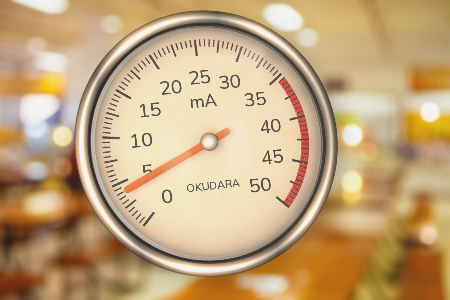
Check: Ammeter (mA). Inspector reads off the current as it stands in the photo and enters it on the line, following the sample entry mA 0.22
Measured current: mA 4
